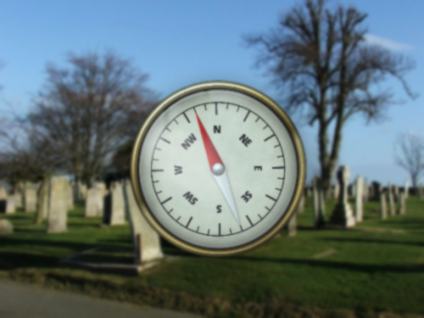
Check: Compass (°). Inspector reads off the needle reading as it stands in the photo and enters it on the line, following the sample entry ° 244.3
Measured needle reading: ° 340
